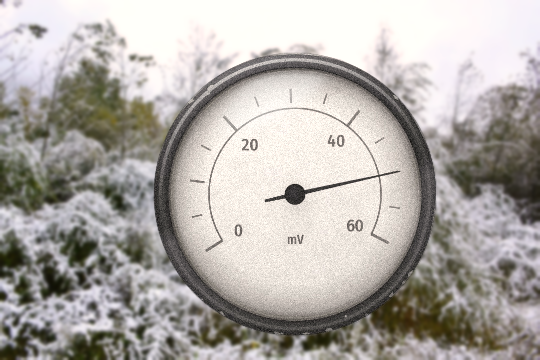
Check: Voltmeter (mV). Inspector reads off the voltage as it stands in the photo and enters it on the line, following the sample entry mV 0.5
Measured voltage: mV 50
